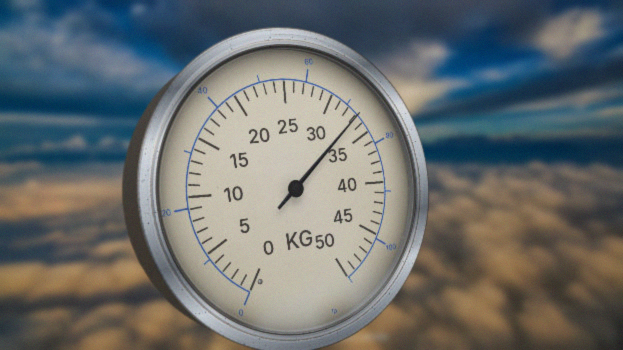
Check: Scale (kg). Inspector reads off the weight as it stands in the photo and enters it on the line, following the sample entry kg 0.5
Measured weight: kg 33
